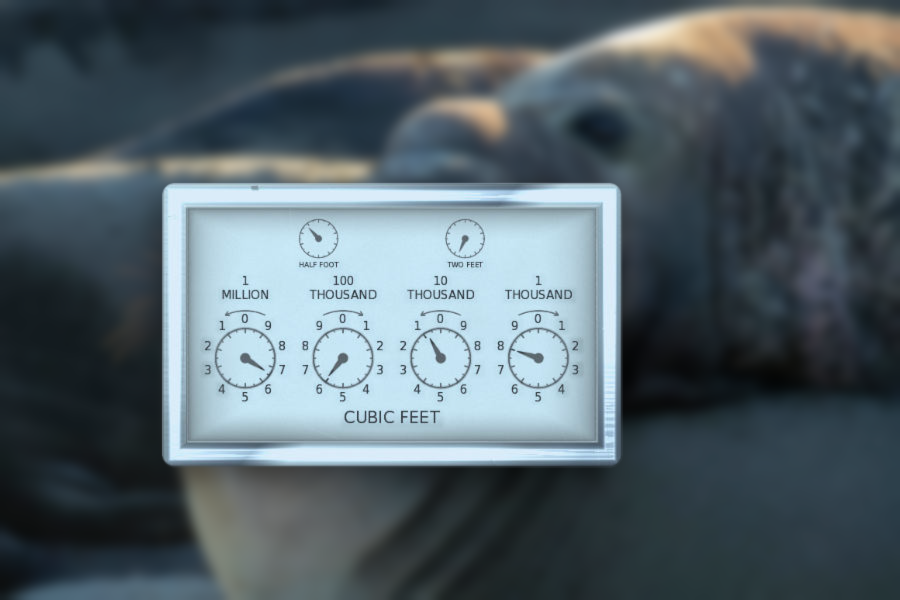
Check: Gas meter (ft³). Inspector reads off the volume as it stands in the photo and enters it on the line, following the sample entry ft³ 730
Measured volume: ft³ 660800
